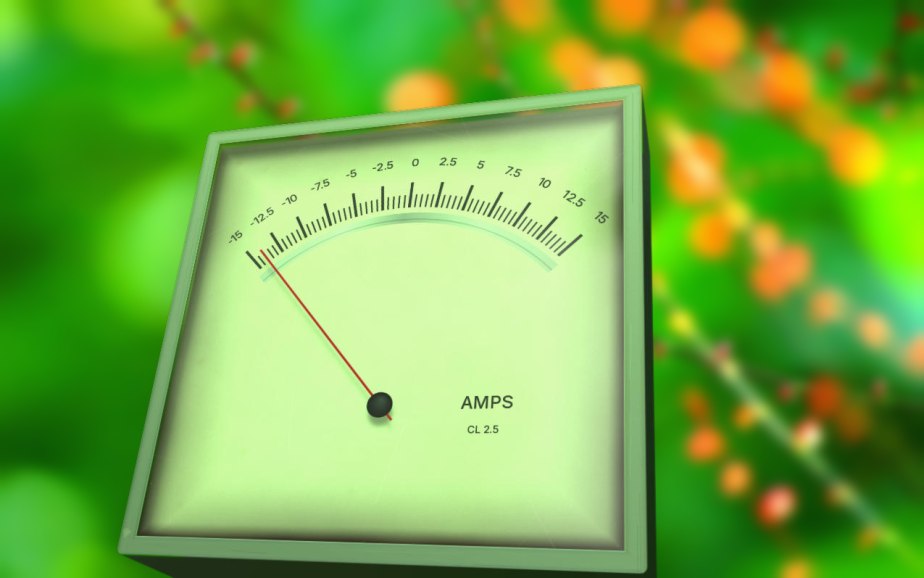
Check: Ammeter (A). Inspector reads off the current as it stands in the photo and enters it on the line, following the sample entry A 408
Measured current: A -14
